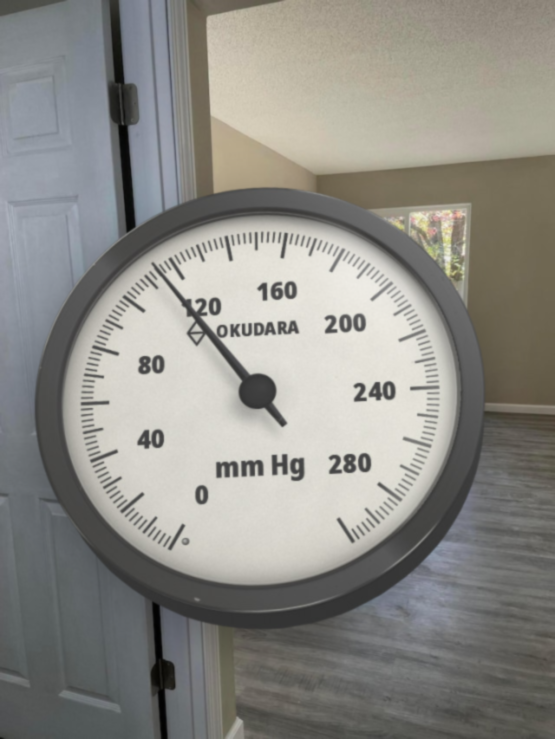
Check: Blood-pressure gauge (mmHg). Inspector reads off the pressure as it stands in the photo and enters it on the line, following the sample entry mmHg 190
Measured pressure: mmHg 114
